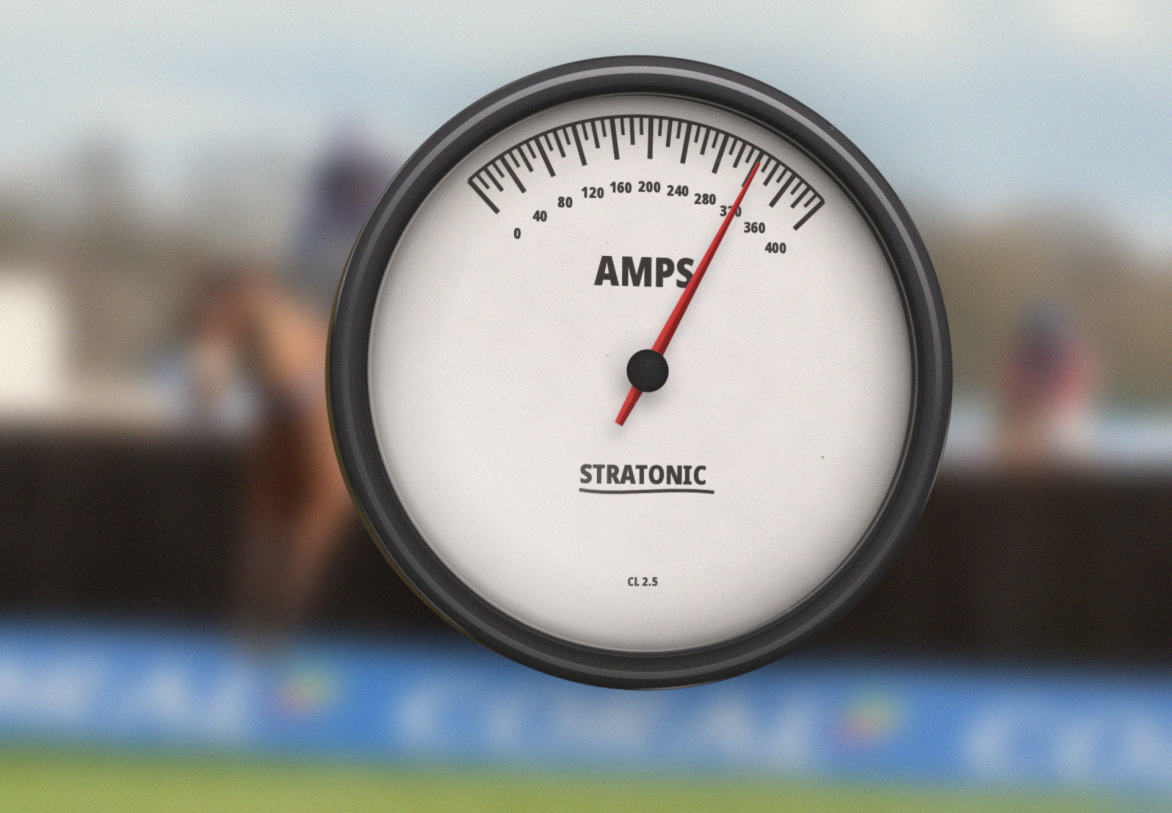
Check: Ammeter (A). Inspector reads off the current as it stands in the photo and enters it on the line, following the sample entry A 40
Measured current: A 320
